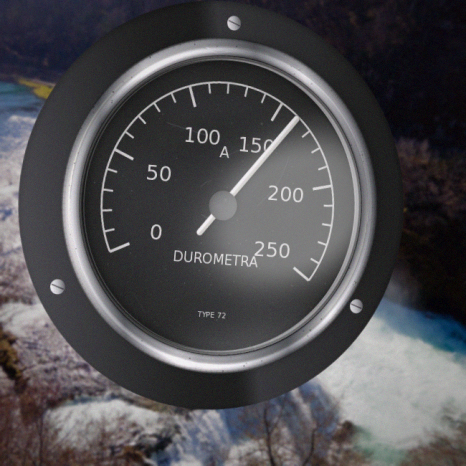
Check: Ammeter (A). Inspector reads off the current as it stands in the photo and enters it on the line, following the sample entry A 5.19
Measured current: A 160
